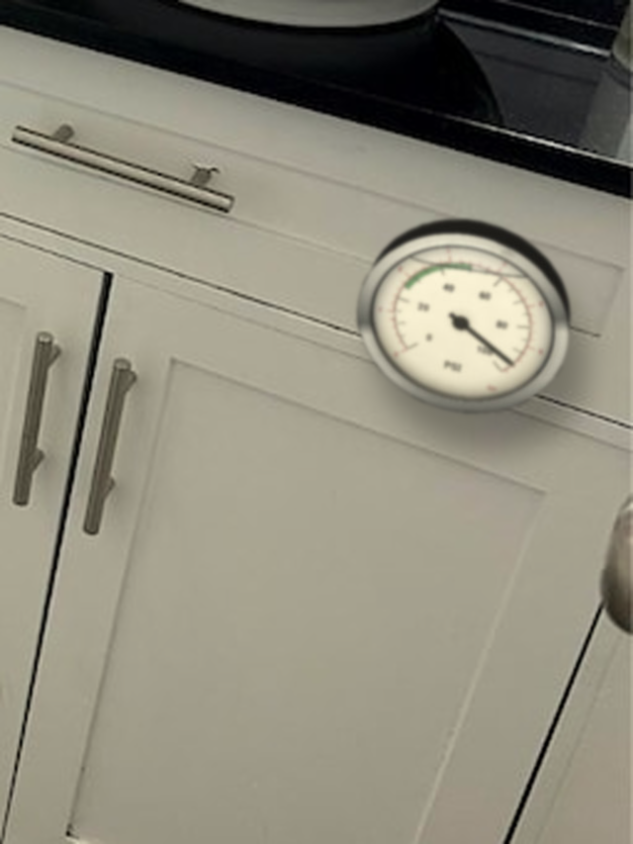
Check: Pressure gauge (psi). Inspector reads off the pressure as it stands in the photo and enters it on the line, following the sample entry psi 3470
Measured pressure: psi 95
